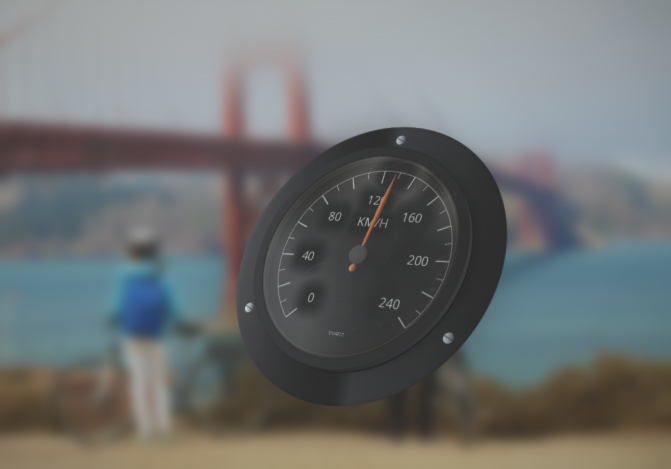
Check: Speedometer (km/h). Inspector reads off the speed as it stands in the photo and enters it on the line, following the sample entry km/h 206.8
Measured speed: km/h 130
